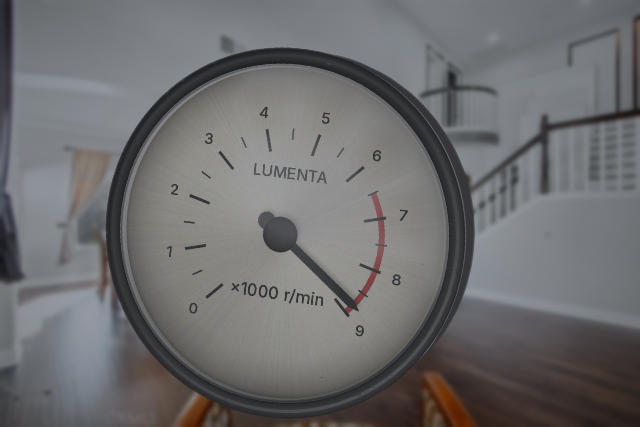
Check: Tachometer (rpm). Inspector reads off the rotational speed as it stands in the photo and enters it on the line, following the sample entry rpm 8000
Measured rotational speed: rpm 8750
